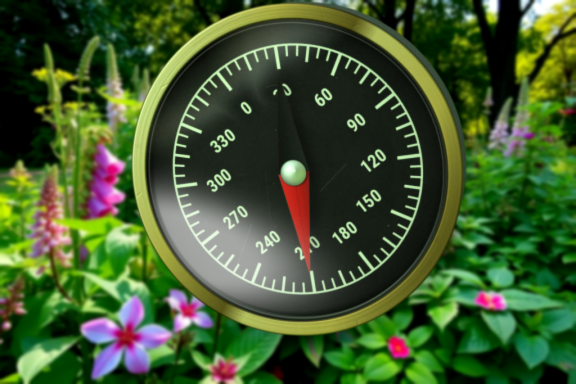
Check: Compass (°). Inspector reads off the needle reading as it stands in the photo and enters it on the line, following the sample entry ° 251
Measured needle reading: ° 210
